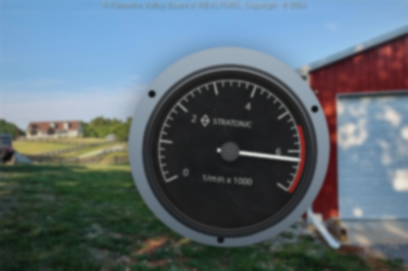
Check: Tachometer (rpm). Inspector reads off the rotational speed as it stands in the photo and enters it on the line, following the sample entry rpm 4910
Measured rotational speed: rpm 6200
